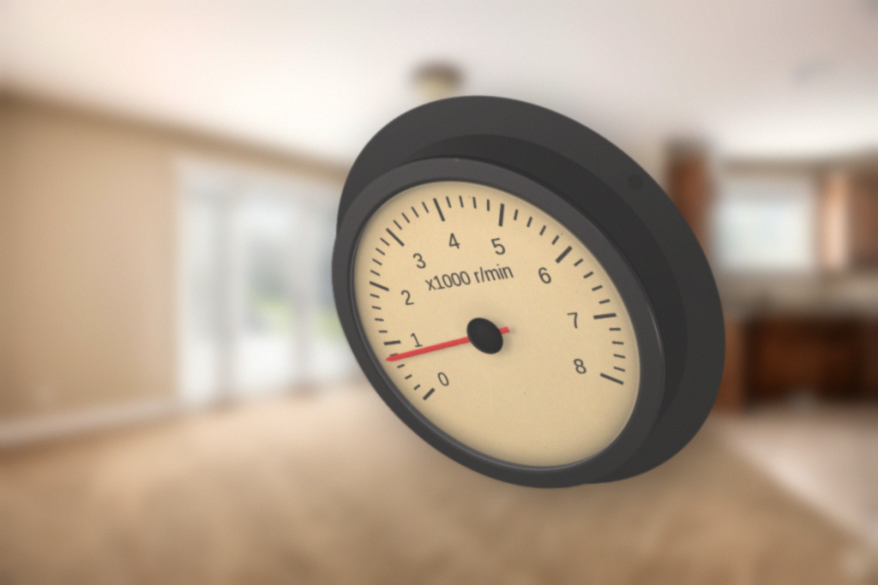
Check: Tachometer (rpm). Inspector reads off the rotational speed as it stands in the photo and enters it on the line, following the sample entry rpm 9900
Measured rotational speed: rpm 800
